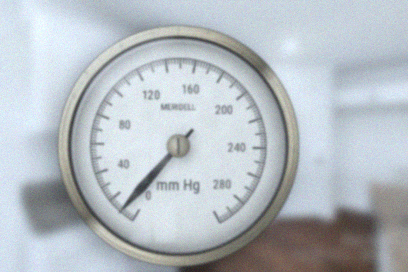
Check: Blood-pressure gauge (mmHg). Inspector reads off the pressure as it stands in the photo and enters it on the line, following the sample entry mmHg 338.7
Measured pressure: mmHg 10
